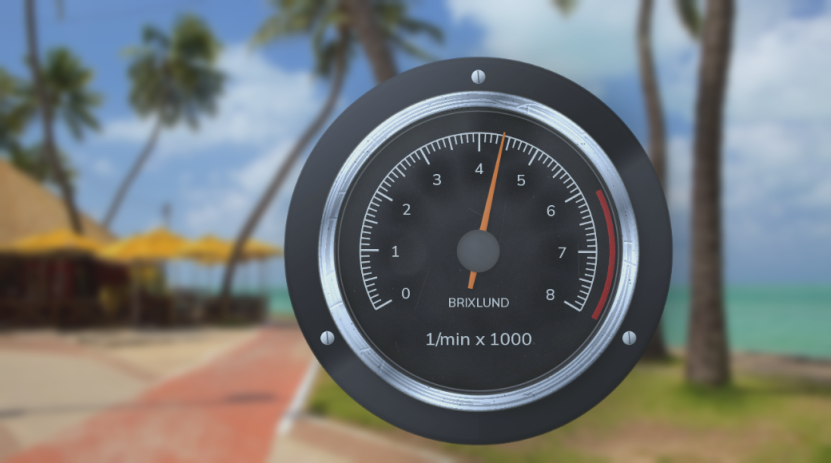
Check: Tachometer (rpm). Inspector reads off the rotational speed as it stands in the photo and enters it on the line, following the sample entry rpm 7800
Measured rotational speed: rpm 4400
